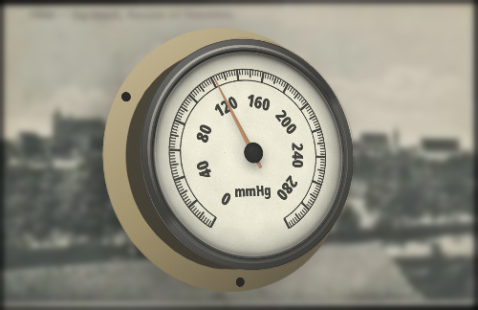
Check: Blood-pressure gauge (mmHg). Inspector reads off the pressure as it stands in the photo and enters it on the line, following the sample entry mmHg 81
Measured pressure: mmHg 120
